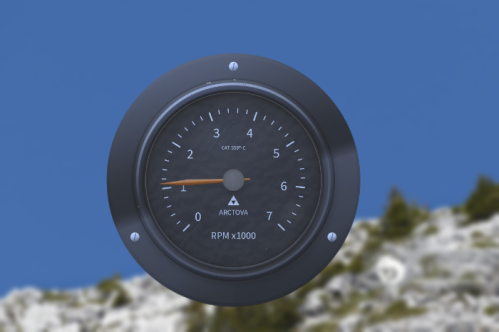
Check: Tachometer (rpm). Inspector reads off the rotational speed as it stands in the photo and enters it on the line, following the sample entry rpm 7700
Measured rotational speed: rpm 1100
